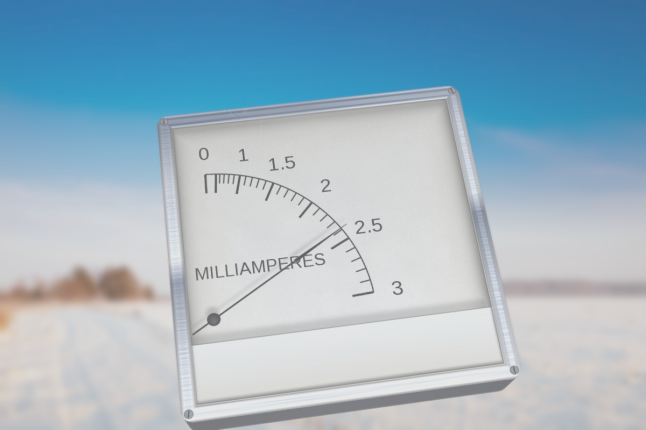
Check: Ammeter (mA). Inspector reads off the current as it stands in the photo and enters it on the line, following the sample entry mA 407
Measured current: mA 2.4
